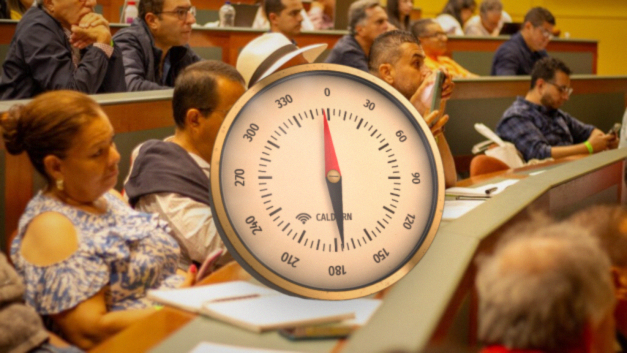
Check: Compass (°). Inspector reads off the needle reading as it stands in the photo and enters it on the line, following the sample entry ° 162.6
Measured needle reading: ° 355
